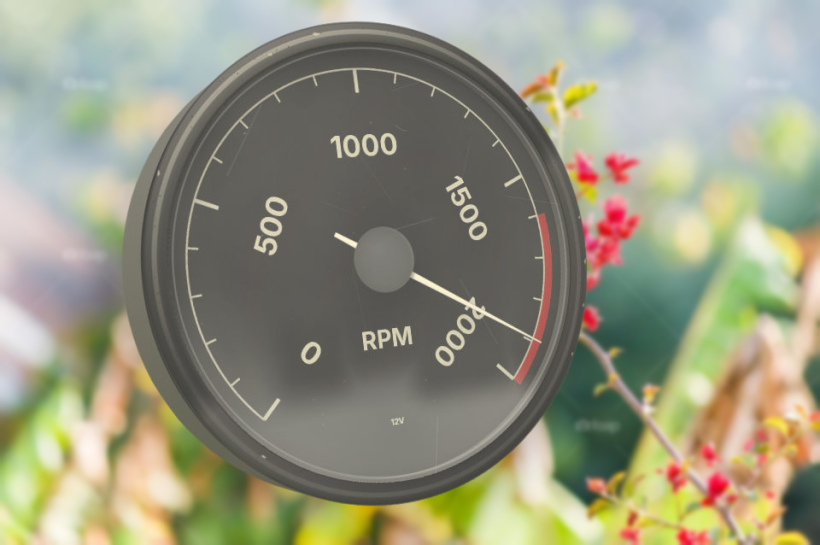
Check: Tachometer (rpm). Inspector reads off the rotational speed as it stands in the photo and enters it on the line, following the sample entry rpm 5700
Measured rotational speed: rpm 1900
